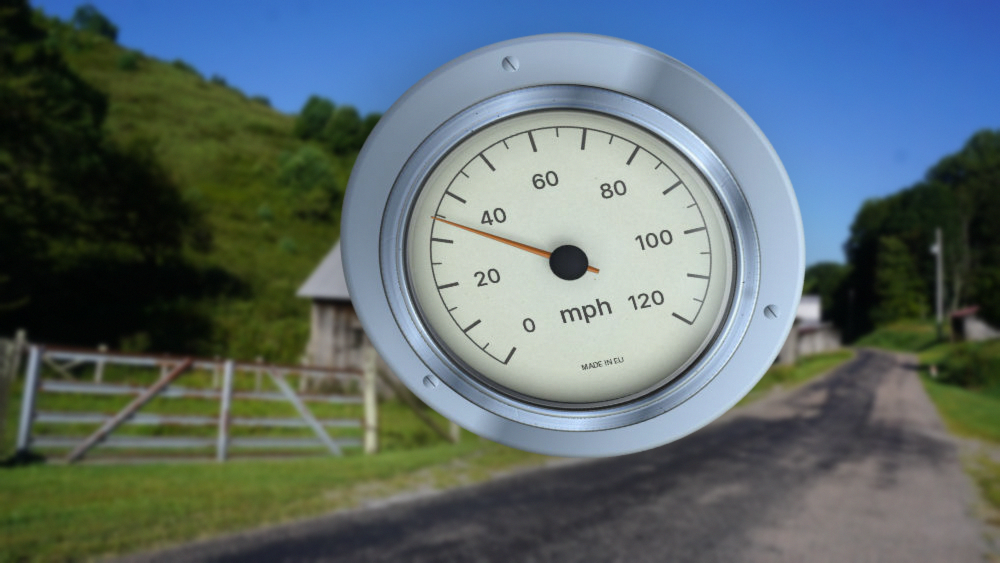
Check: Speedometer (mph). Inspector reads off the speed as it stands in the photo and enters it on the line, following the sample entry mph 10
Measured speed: mph 35
